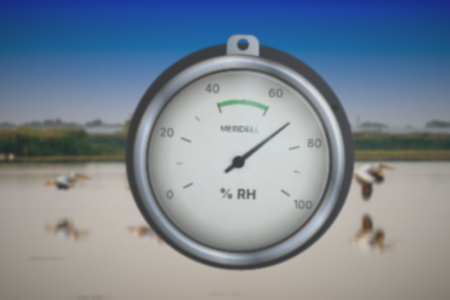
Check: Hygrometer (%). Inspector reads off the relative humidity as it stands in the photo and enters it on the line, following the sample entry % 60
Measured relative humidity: % 70
